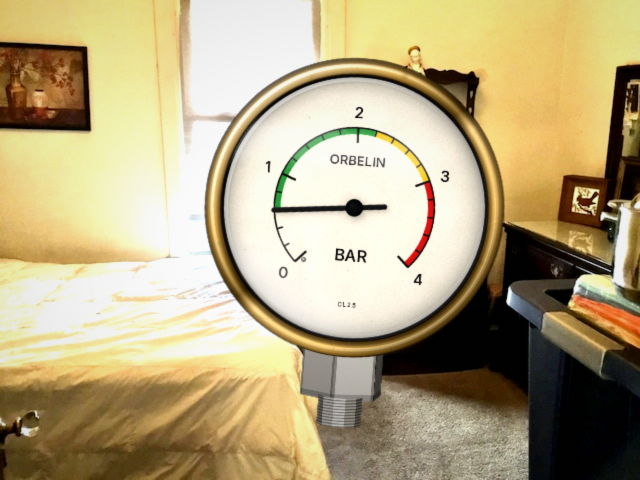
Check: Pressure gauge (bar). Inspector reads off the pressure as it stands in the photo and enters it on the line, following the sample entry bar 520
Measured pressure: bar 0.6
